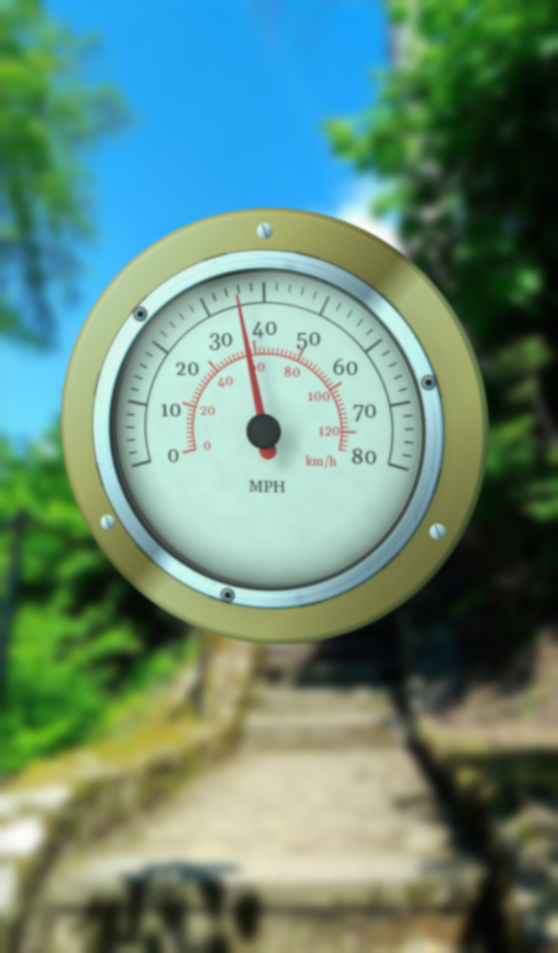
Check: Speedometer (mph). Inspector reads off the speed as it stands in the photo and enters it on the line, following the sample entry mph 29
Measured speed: mph 36
